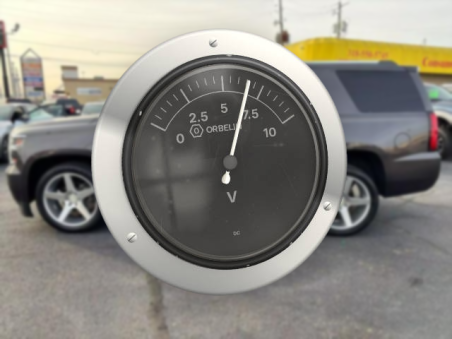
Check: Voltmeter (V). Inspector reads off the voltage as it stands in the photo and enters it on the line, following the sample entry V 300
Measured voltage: V 6.5
